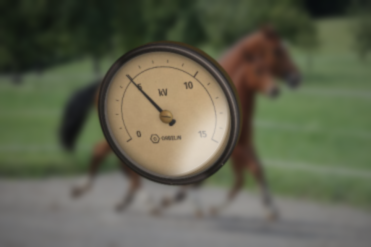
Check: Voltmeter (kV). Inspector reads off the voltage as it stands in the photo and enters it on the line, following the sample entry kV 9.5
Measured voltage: kV 5
